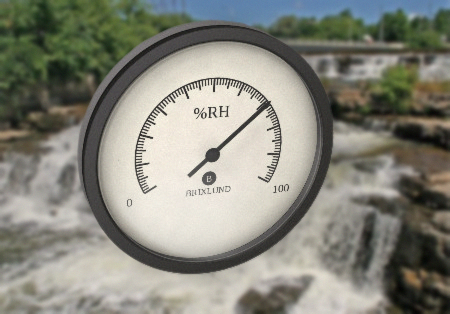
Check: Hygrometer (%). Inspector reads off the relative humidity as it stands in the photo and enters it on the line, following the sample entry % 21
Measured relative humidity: % 70
